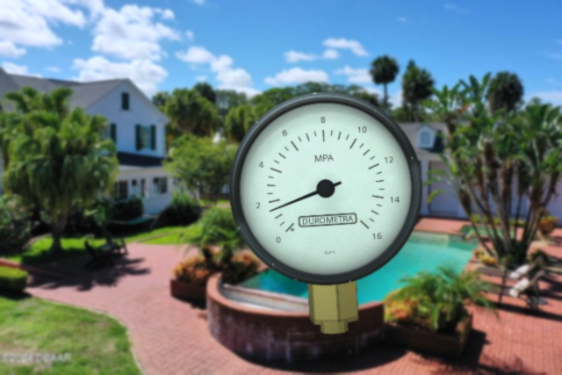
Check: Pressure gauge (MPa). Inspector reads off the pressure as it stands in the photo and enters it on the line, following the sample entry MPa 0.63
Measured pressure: MPa 1.5
